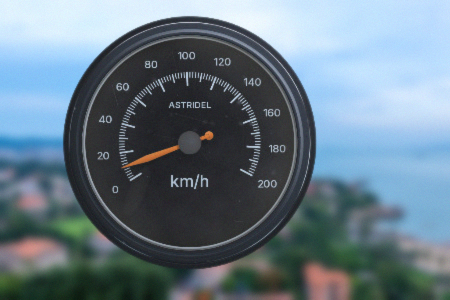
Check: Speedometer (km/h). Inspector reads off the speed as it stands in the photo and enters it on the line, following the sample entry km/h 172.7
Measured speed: km/h 10
